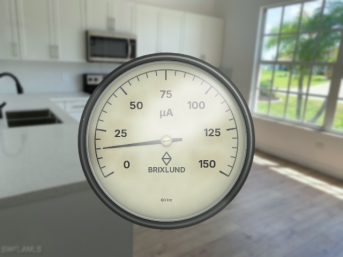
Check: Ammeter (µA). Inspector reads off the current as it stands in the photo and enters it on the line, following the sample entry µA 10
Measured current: µA 15
